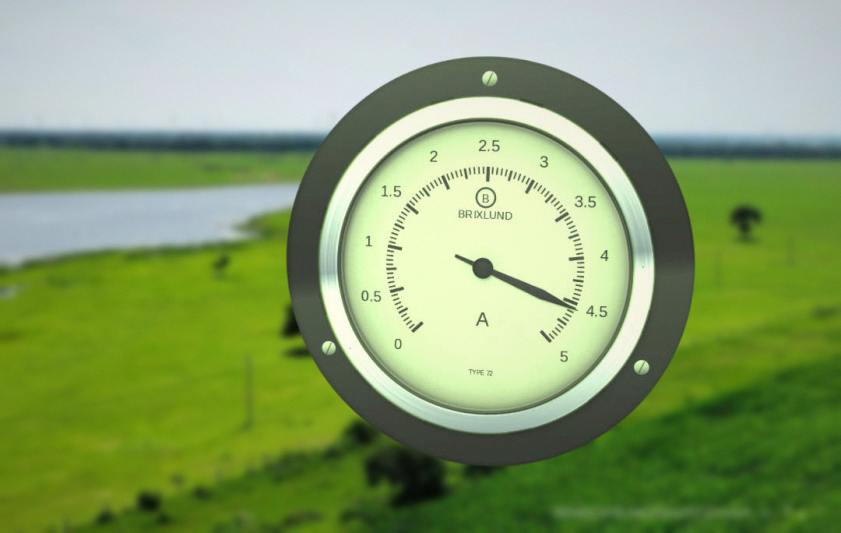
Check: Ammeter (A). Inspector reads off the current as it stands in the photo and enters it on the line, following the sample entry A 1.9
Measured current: A 4.55
